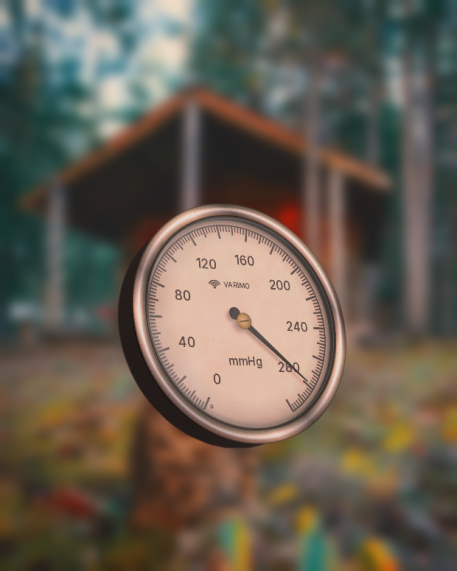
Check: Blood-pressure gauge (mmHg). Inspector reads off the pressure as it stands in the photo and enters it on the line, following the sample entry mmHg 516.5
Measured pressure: mmHg 280
